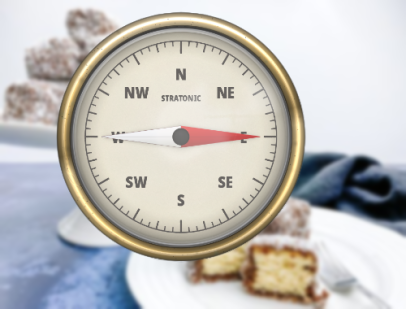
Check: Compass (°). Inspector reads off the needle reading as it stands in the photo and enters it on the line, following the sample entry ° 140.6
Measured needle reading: ° 90
